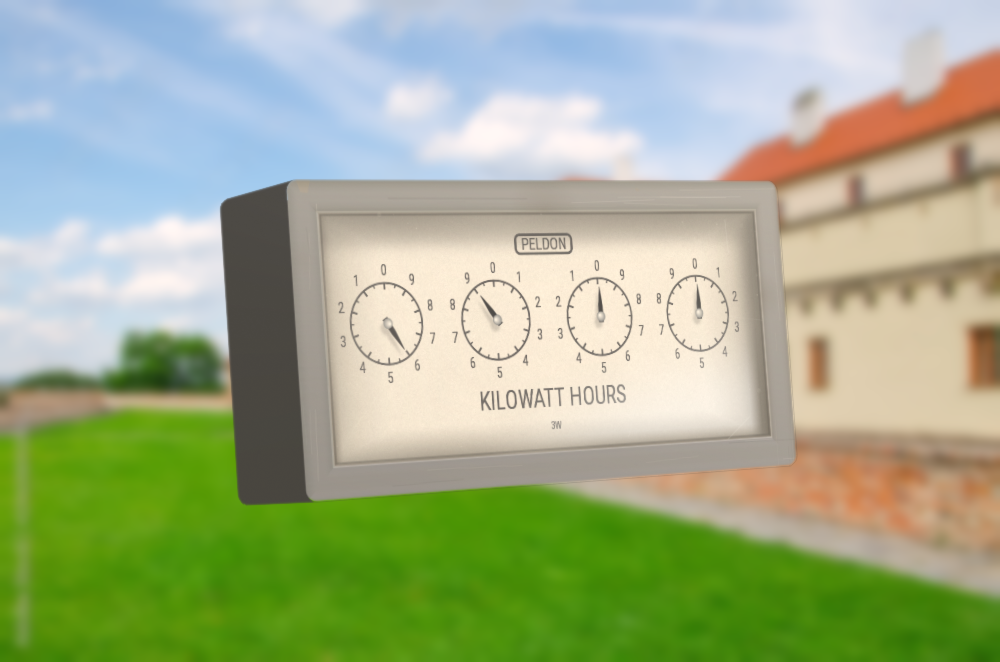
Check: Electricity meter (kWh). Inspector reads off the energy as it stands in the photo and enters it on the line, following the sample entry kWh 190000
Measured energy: kWh 5900
